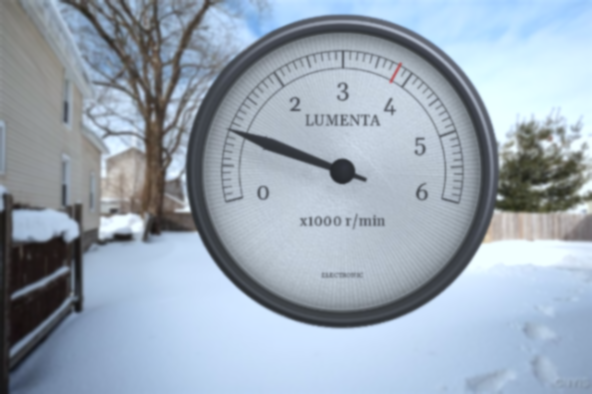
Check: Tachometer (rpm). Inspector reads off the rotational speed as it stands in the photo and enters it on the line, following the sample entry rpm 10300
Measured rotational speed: rpm 1000
